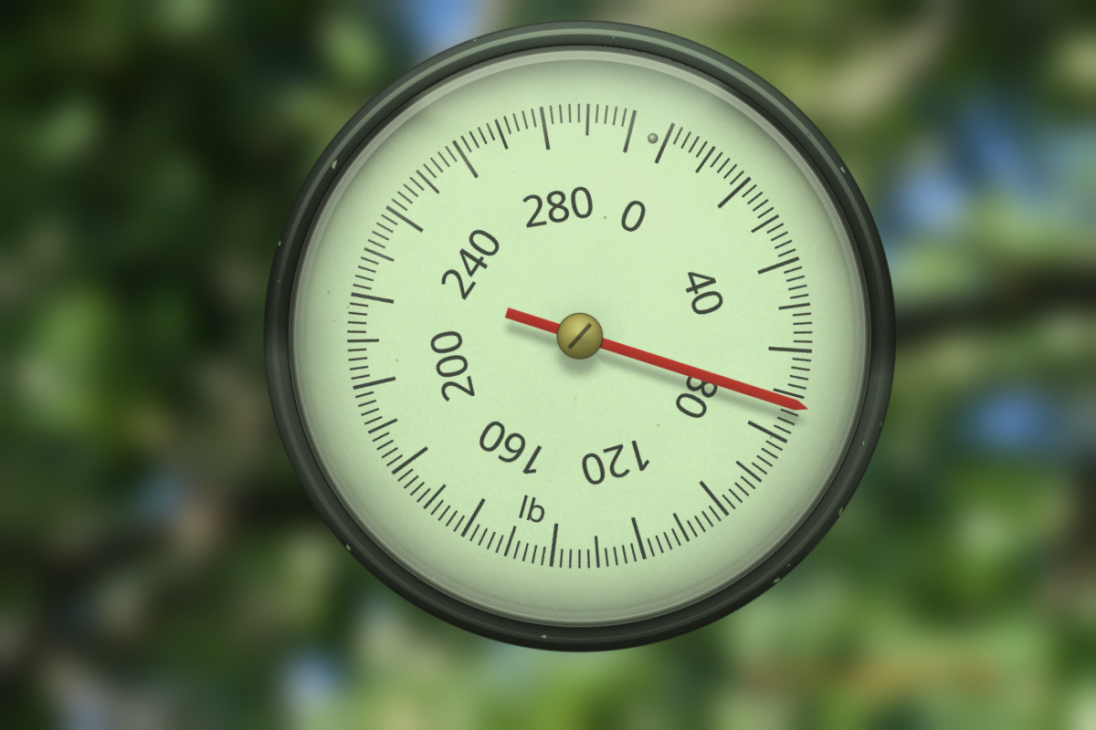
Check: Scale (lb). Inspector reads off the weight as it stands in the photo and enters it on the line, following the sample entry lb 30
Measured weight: lb 72
